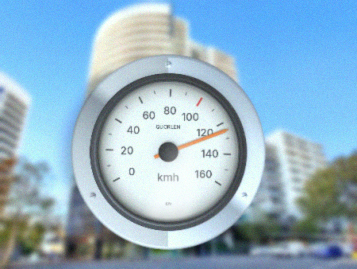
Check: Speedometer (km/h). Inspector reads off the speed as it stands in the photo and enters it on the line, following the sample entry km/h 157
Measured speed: km/h 125
